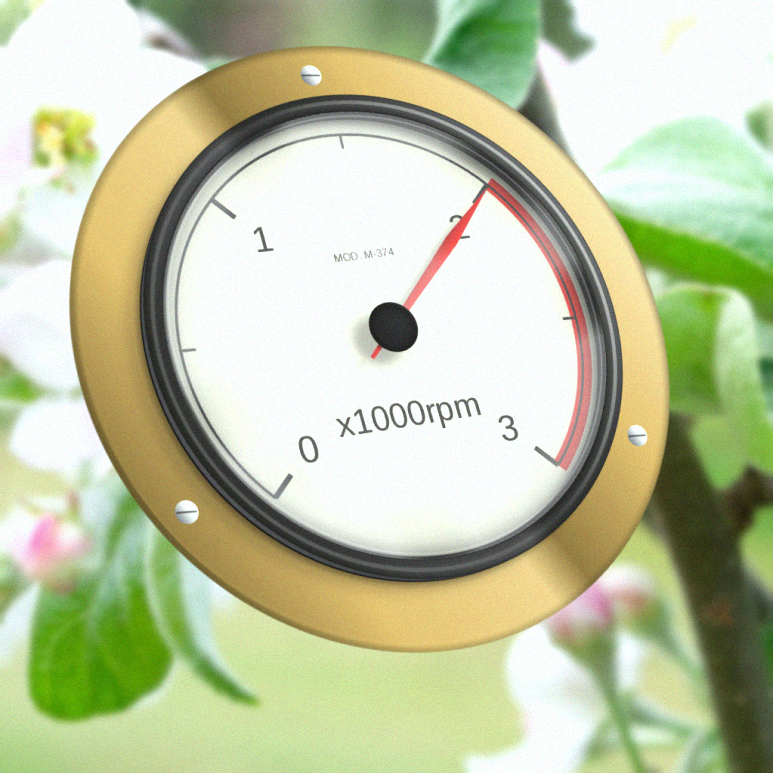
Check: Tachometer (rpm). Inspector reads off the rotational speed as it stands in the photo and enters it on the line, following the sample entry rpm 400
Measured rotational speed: rpm 2000
